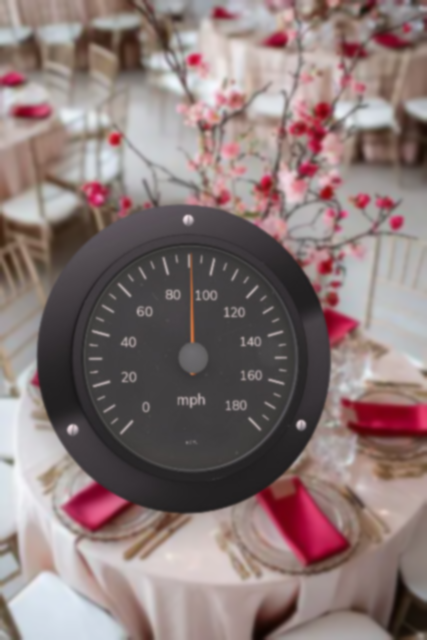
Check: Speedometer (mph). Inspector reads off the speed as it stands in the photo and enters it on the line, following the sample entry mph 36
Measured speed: mph 90
